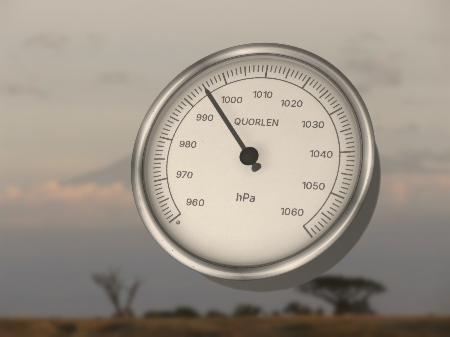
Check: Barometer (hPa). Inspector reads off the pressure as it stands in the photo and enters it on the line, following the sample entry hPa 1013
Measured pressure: hPa 995
